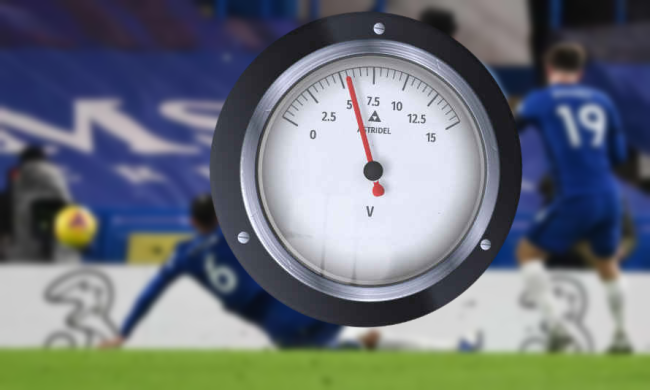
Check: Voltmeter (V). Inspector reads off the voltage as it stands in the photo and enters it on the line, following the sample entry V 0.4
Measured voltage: V 5.5
